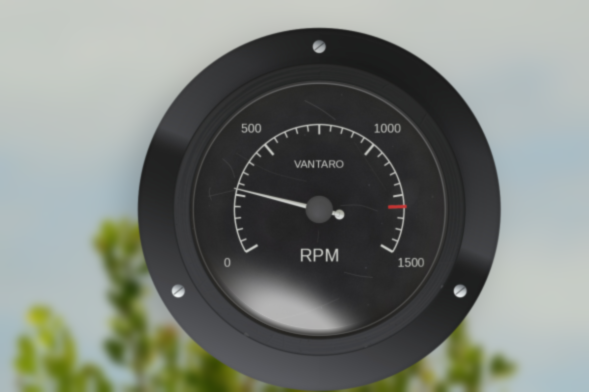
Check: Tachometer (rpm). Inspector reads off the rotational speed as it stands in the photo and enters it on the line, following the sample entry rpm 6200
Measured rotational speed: rpm 275
